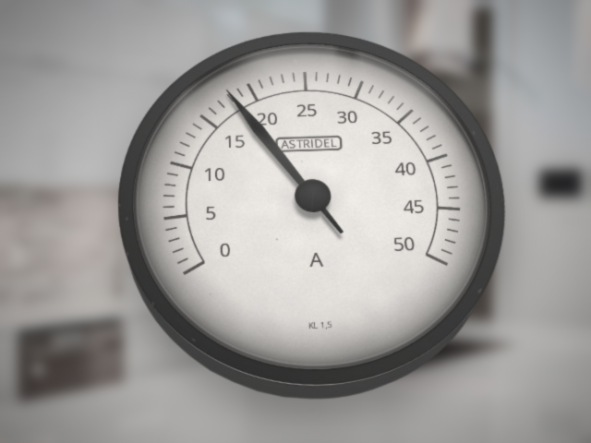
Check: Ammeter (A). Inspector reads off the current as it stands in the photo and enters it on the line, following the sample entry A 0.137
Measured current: A 18
